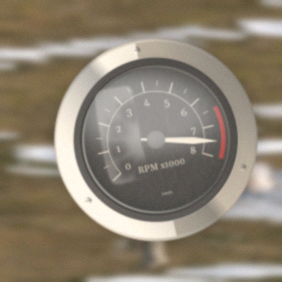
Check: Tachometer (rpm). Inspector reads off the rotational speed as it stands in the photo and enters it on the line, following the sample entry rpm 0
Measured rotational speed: rpm 7500
